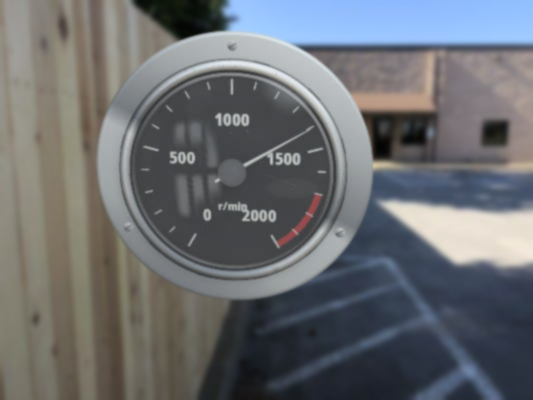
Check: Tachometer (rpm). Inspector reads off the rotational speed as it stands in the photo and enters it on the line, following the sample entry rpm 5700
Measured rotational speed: rpm 1400
